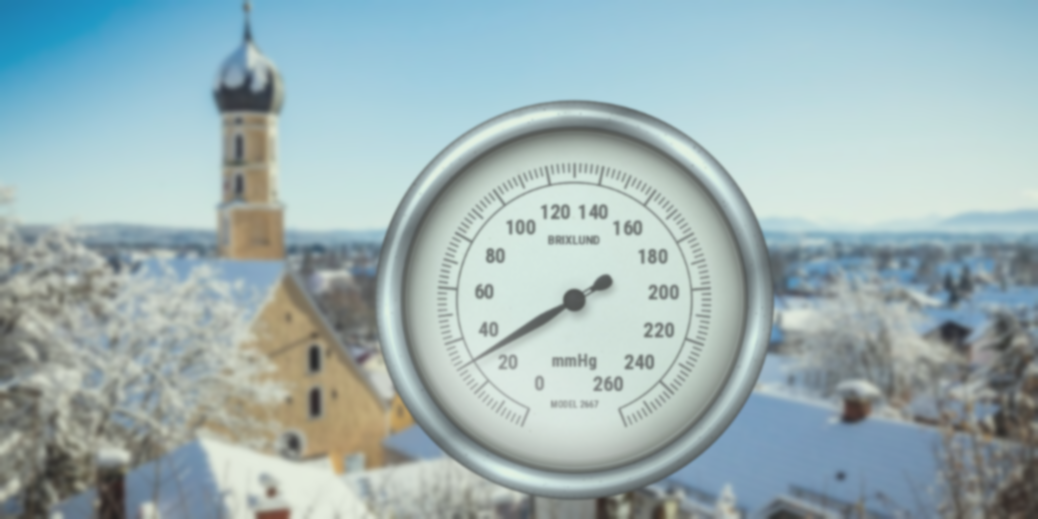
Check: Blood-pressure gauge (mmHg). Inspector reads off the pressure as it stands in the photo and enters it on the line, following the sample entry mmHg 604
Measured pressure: mmHg 30
